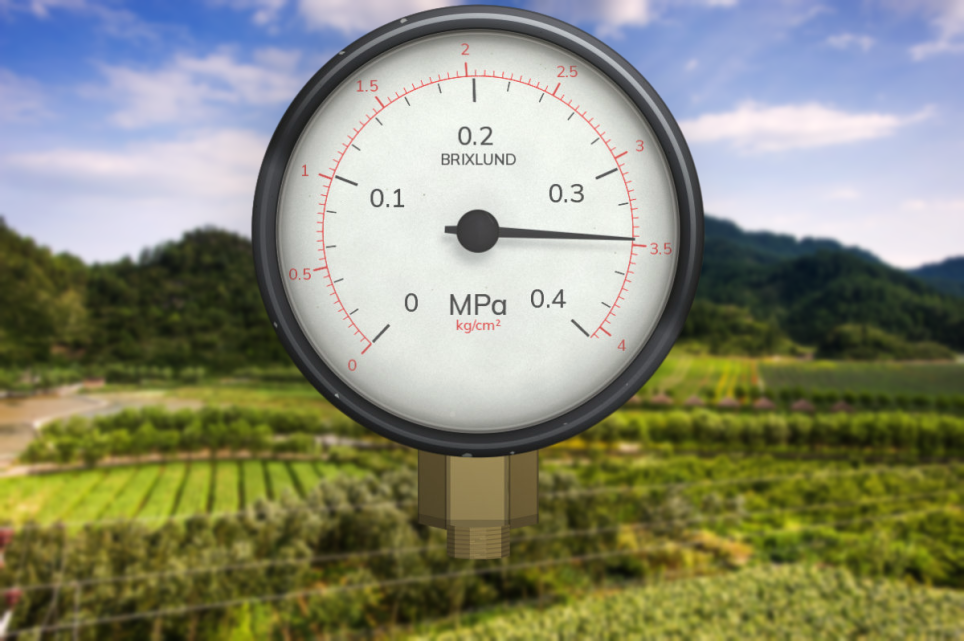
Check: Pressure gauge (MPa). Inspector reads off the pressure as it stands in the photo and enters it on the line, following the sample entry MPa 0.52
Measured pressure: MPa 0.34
